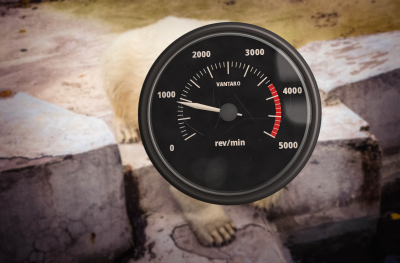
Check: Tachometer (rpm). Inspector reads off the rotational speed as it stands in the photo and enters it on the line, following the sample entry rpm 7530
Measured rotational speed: rpm 900
